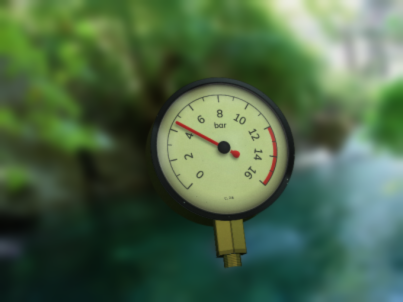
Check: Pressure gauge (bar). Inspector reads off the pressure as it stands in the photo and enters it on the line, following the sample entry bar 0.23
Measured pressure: bar 4.5
